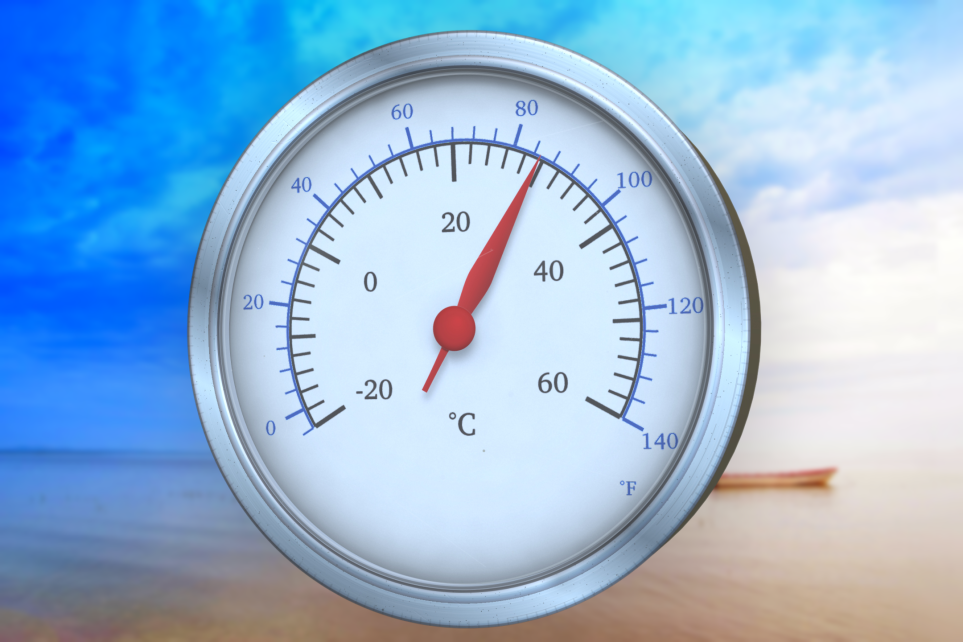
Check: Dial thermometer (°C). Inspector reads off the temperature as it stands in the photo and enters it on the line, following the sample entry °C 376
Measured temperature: °C 30
